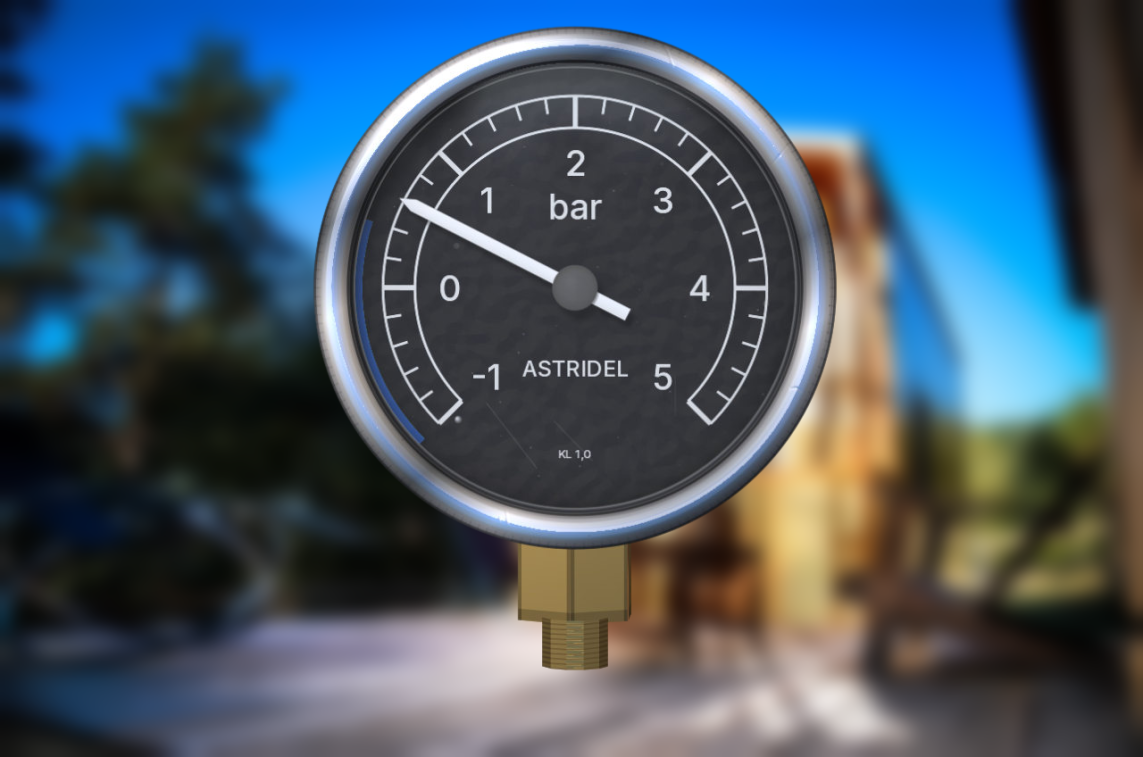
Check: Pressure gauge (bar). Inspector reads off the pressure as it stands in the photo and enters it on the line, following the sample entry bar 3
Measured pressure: bar 0.6
